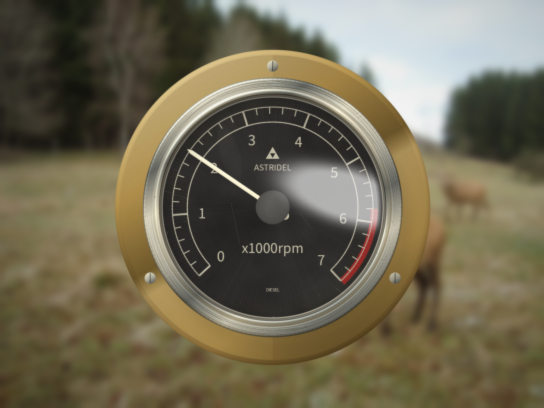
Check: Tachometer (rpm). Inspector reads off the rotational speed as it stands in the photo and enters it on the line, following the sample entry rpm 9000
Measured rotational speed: rpm 2000
